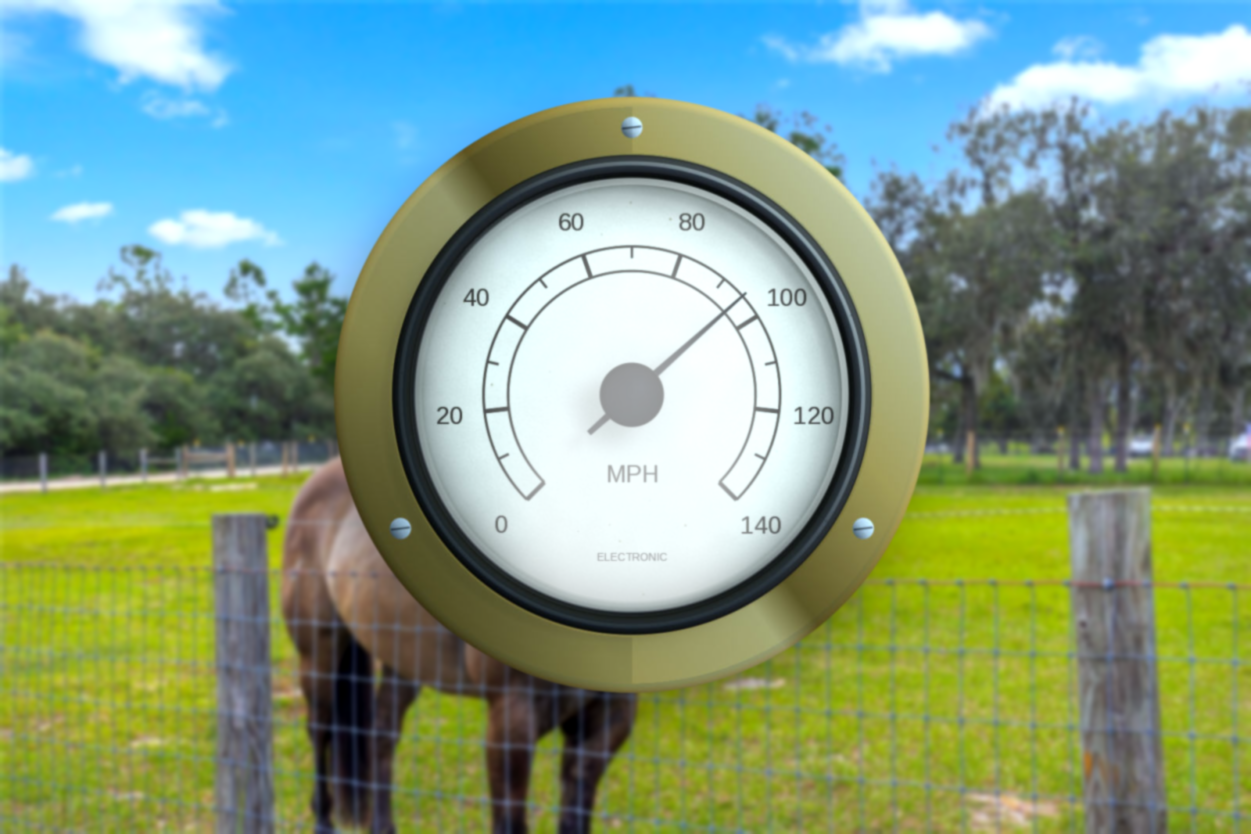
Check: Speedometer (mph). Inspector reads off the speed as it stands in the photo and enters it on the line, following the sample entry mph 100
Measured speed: mph 95
